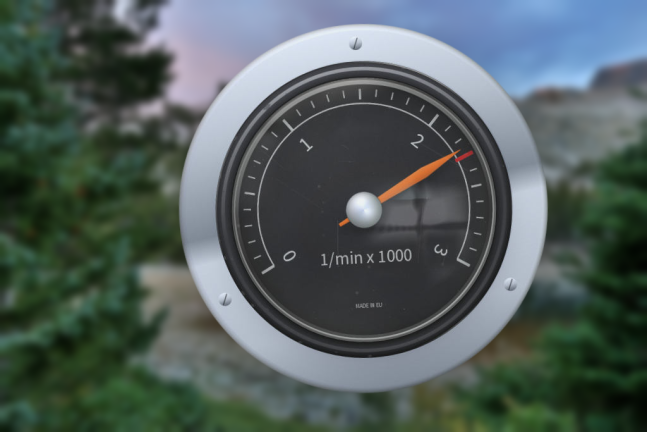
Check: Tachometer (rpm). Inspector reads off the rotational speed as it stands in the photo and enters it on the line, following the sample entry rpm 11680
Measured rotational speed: rpm 2250
